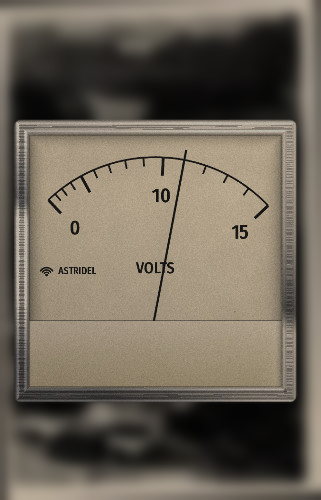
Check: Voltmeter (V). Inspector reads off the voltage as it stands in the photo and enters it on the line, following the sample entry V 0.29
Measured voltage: V 11
